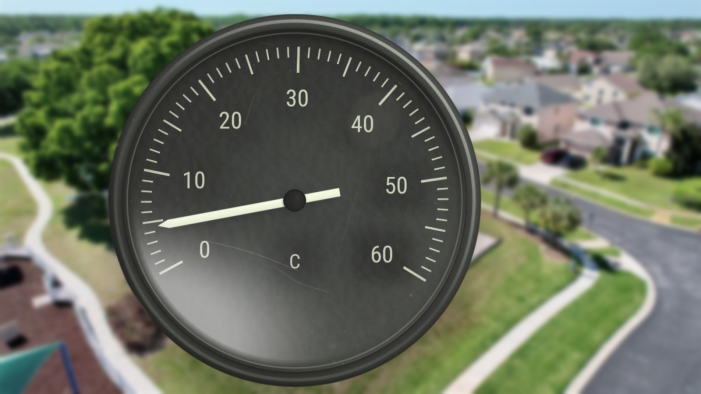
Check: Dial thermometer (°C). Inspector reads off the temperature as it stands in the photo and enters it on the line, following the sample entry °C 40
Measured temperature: °C 4.5
